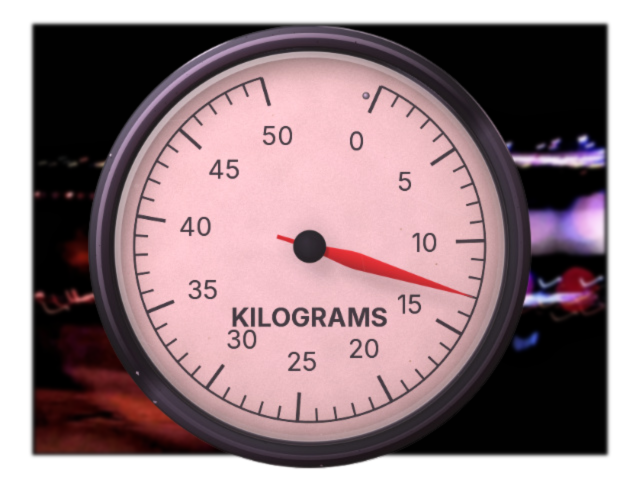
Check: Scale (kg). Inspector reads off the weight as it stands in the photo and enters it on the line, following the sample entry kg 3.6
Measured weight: kg 13
